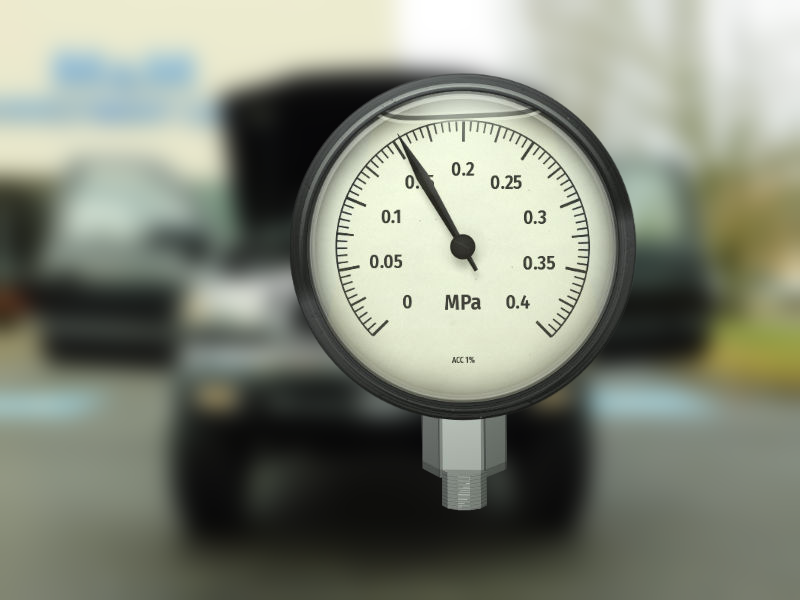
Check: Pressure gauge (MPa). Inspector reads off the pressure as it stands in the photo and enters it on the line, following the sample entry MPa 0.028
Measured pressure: MPa 0.155
